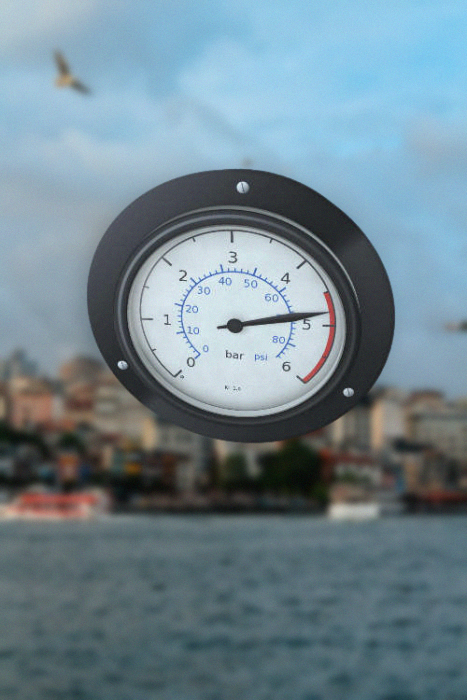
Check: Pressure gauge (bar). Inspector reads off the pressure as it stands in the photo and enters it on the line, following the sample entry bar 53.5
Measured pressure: bar 4.75
